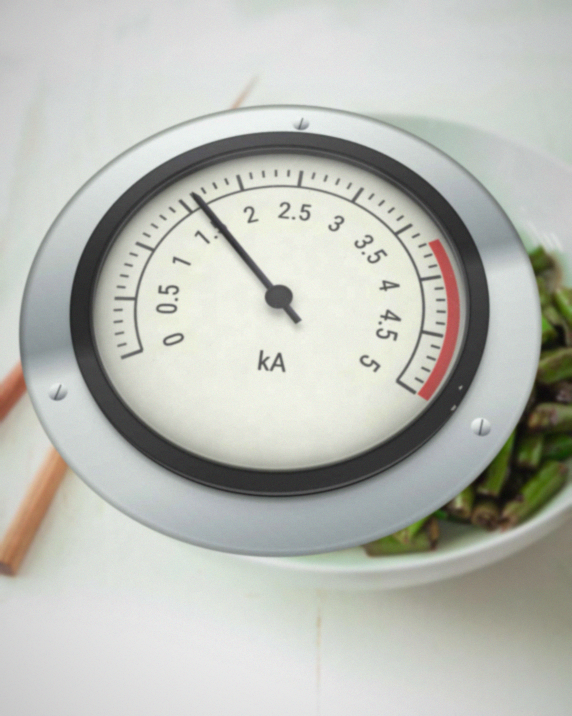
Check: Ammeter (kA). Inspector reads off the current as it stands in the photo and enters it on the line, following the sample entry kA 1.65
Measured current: kA 1.6
